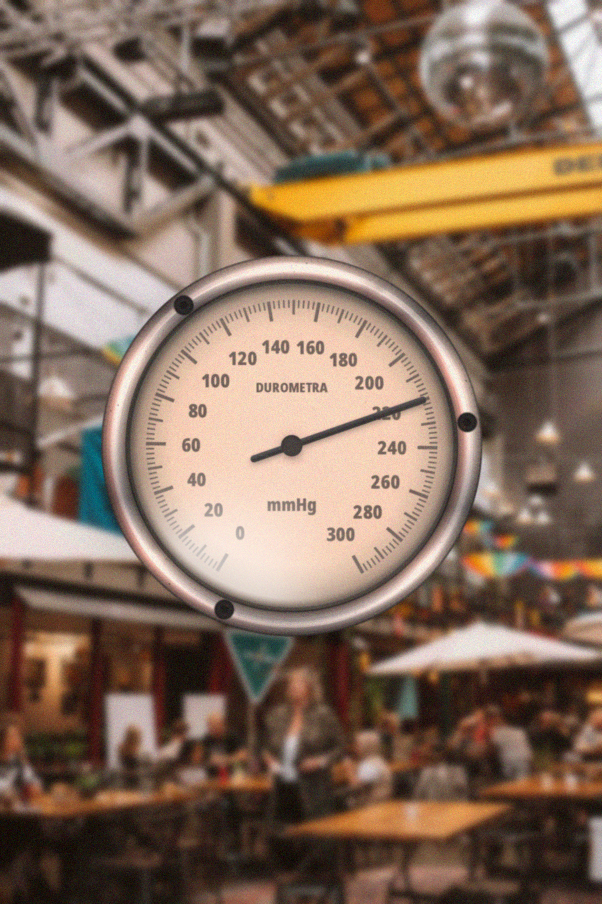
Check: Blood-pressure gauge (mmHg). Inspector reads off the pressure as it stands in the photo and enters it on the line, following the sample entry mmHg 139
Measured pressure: mmHg 220
